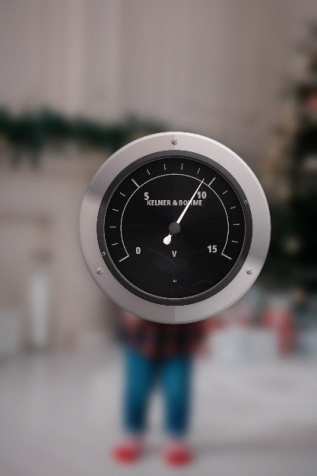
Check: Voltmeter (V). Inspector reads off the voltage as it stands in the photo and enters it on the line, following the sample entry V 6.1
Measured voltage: V 9.5
